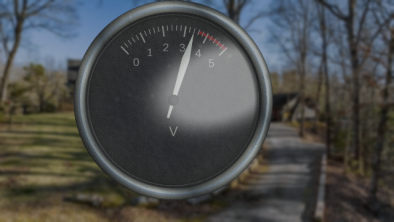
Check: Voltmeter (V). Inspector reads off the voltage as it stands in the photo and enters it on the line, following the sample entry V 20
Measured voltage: V 3.4
